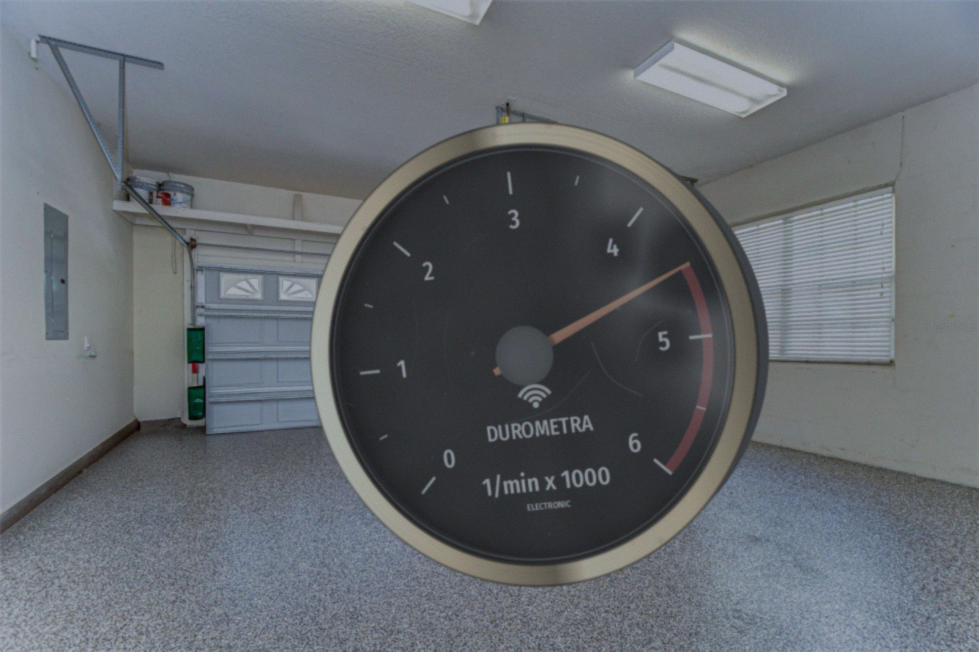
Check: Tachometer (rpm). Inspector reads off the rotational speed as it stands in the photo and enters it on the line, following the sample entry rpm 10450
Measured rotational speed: rpm 4500
